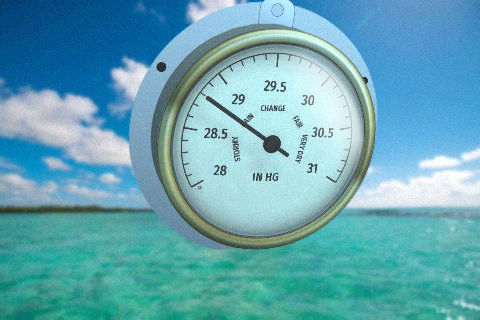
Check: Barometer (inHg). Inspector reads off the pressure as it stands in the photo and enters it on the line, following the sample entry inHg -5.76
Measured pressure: inHg 28.8
